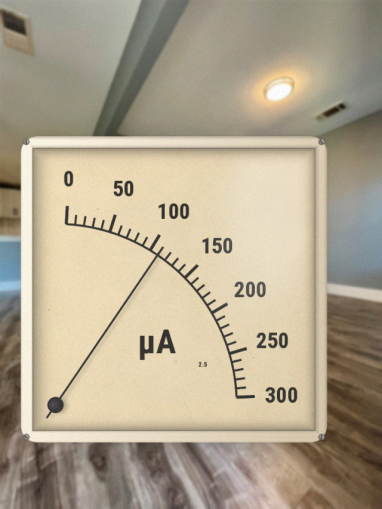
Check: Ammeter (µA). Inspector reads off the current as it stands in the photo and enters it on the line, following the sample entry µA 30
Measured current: µA 110
